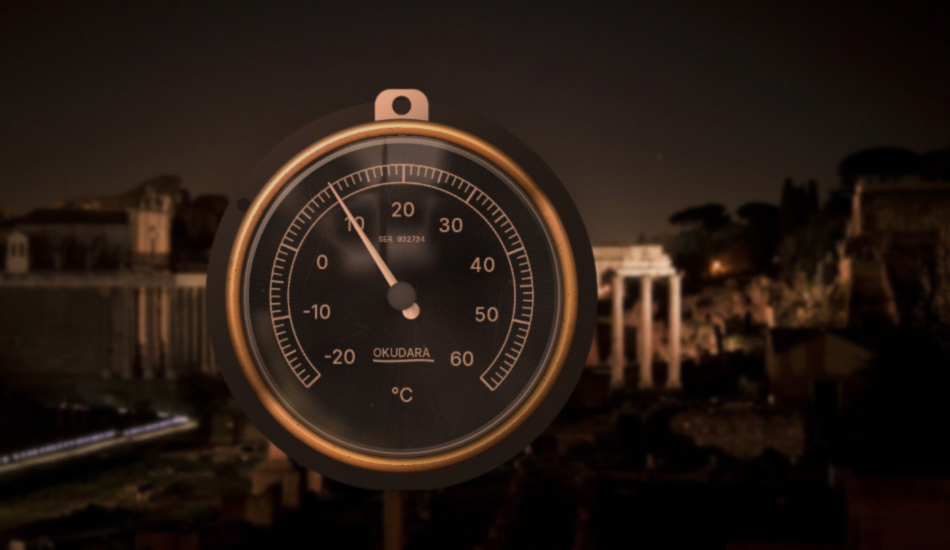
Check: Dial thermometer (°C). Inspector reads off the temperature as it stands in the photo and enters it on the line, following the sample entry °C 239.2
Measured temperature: °C 10
